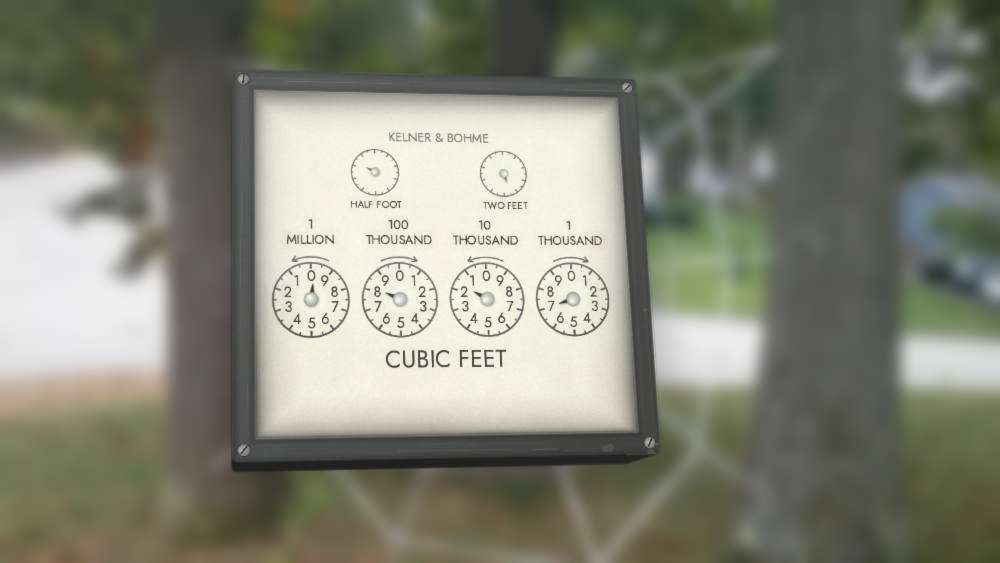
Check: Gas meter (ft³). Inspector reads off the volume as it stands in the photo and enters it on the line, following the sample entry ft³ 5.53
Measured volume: ft³ 981700
